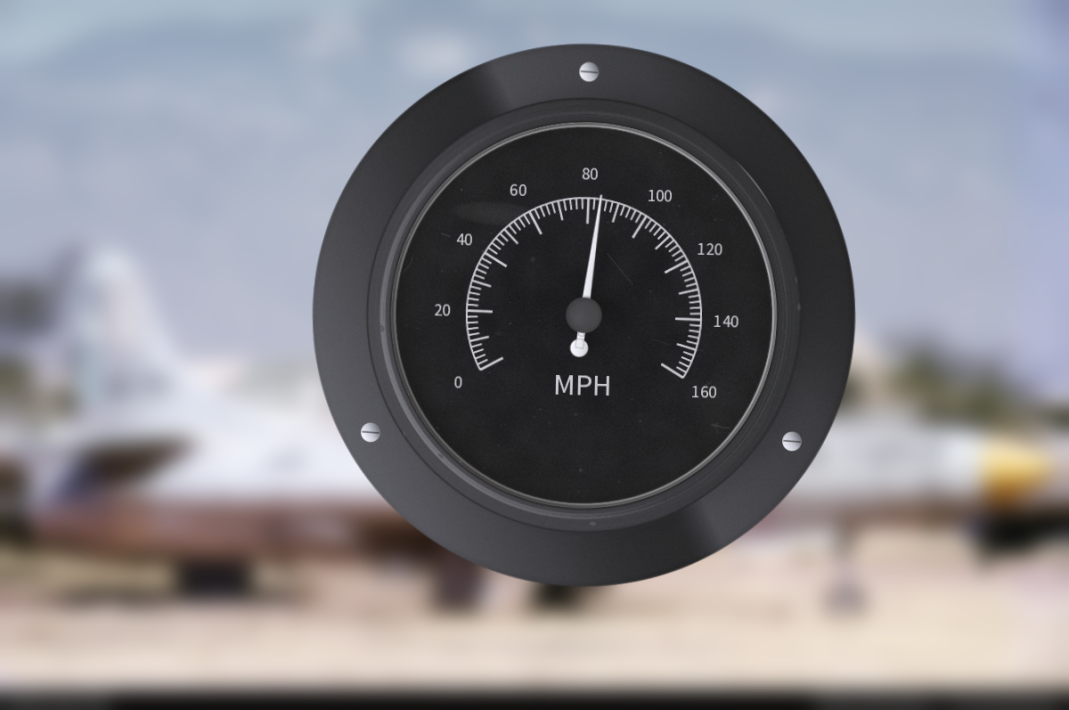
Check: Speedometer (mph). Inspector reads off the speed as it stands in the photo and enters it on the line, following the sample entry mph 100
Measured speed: mph 84
